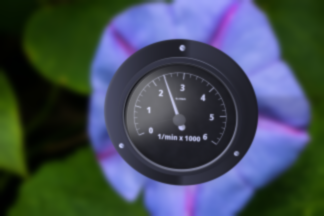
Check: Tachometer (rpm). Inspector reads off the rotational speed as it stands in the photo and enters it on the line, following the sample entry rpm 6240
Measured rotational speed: rpm 2400
